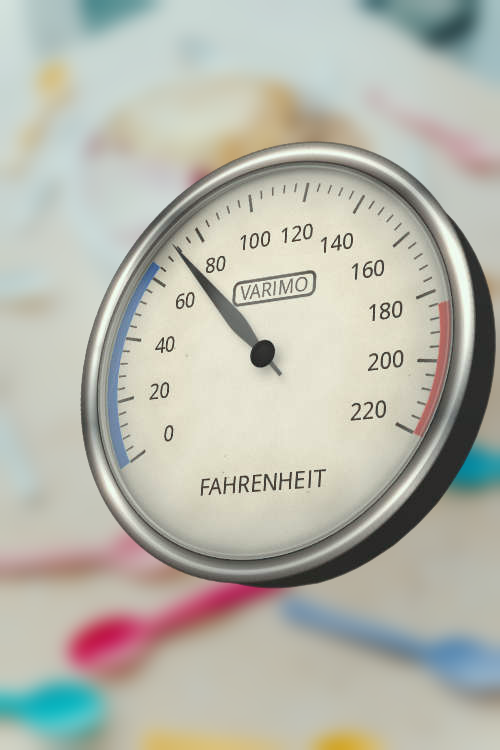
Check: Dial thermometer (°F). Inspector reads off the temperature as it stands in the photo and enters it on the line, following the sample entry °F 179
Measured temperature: °F 72
